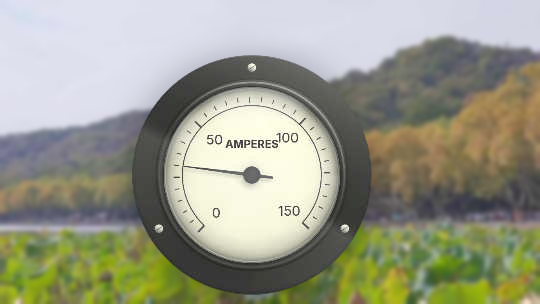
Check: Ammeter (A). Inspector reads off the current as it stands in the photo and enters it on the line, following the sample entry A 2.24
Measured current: A 30
